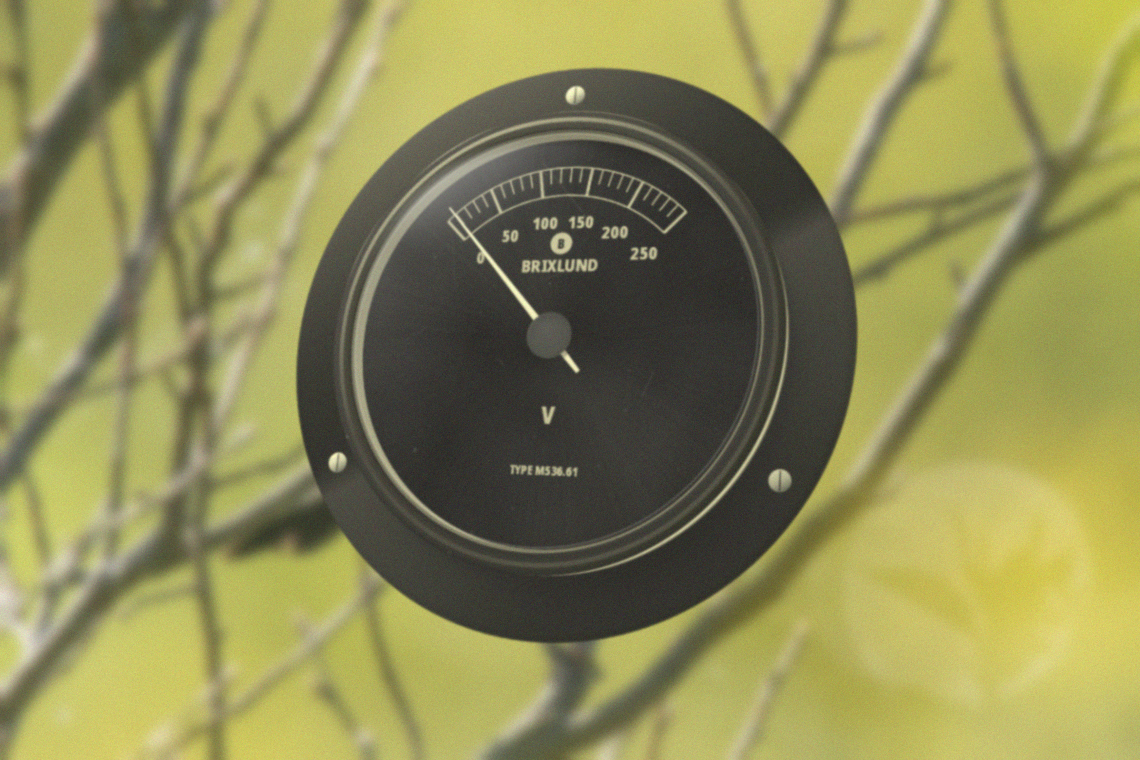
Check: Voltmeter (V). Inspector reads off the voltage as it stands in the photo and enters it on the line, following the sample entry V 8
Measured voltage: V 10
